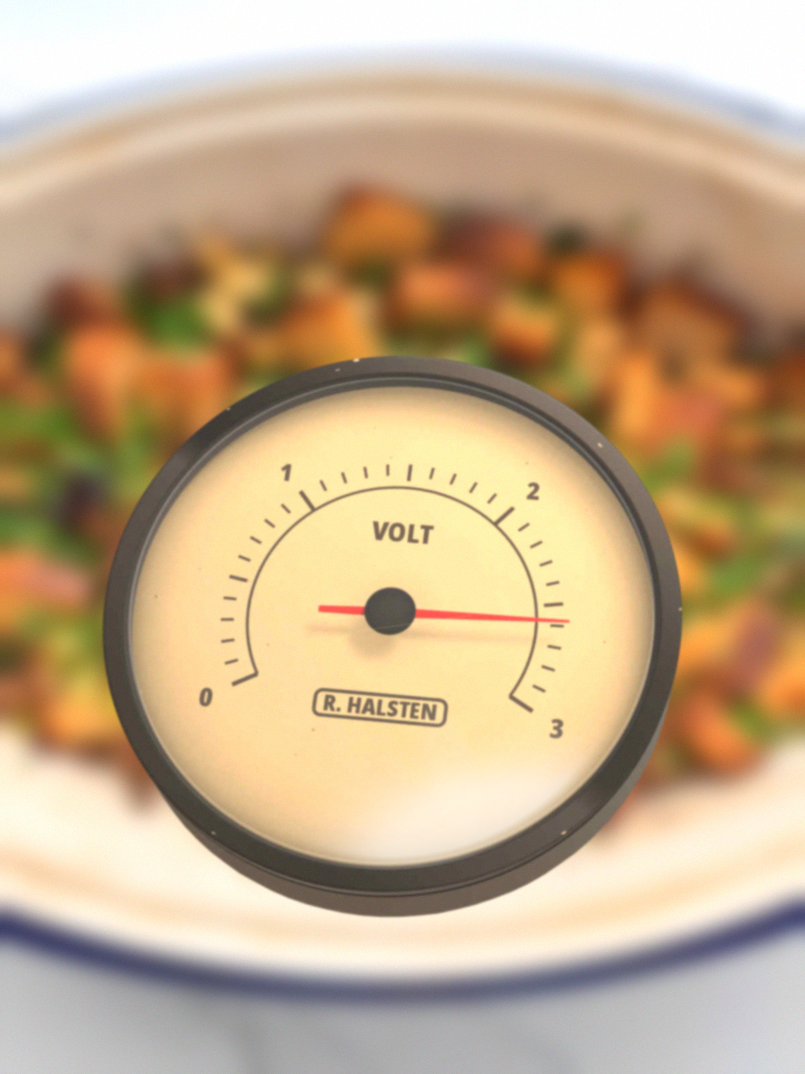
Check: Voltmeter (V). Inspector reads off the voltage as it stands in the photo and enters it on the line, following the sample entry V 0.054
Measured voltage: V 2.6
